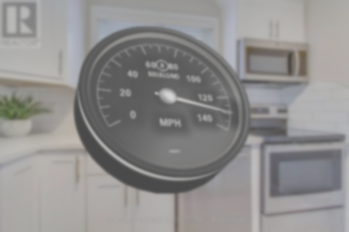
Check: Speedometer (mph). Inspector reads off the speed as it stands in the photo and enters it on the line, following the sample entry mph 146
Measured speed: mph 130
